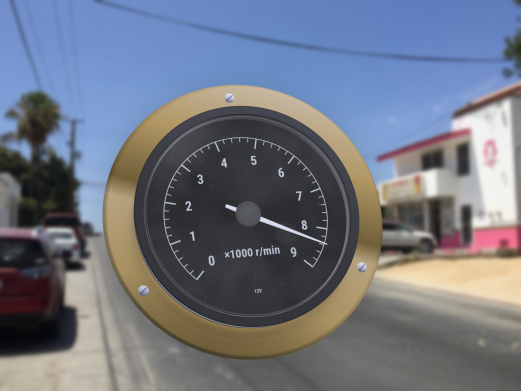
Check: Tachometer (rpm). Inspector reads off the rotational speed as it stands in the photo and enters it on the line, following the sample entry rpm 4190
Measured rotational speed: rpm 8400
